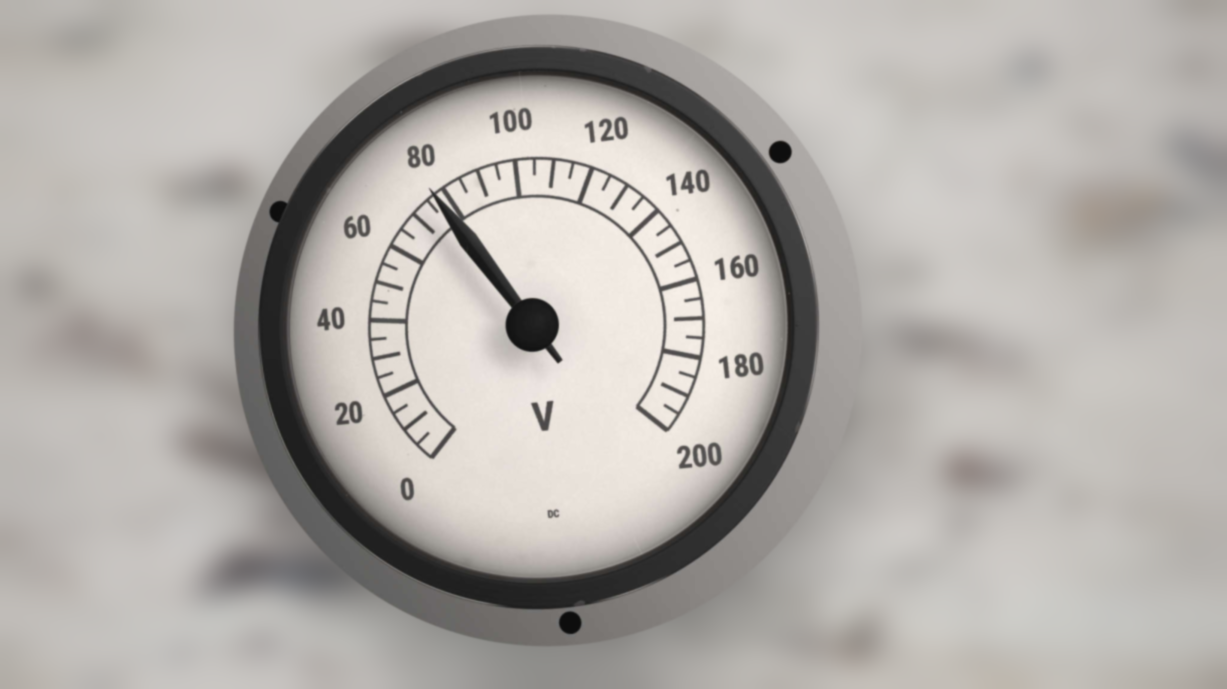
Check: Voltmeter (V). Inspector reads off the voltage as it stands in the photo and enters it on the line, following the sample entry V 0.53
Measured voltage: V 77.5
